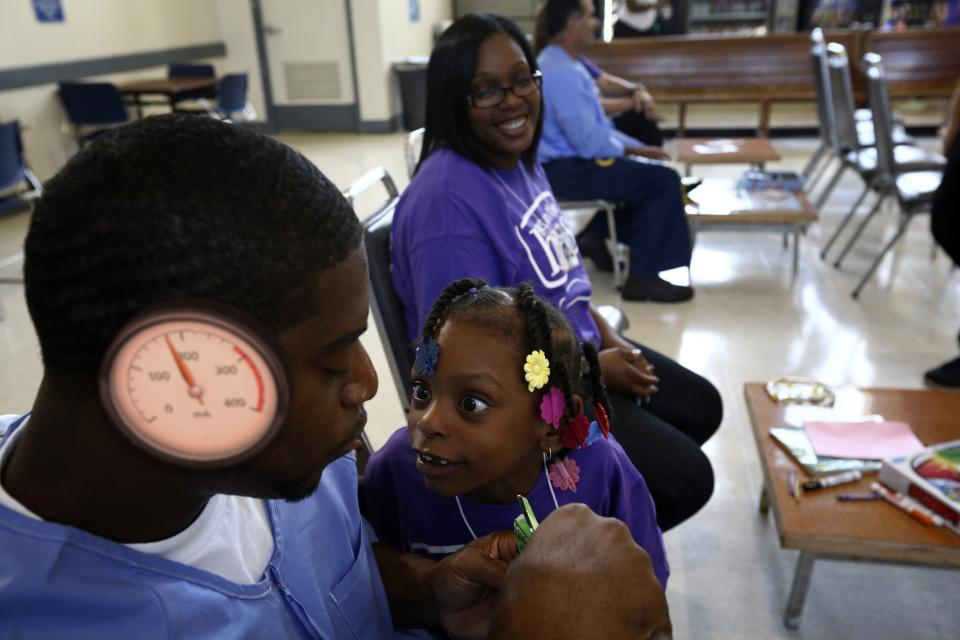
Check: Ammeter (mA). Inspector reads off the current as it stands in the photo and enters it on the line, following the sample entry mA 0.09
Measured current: mA 180
